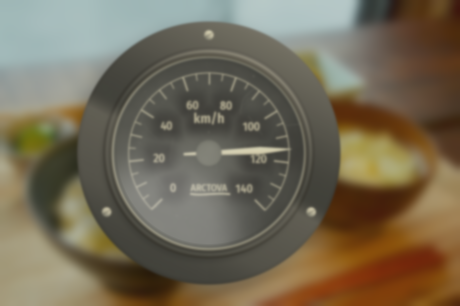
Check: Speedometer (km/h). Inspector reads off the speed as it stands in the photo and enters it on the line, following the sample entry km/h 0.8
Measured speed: km/h 115
